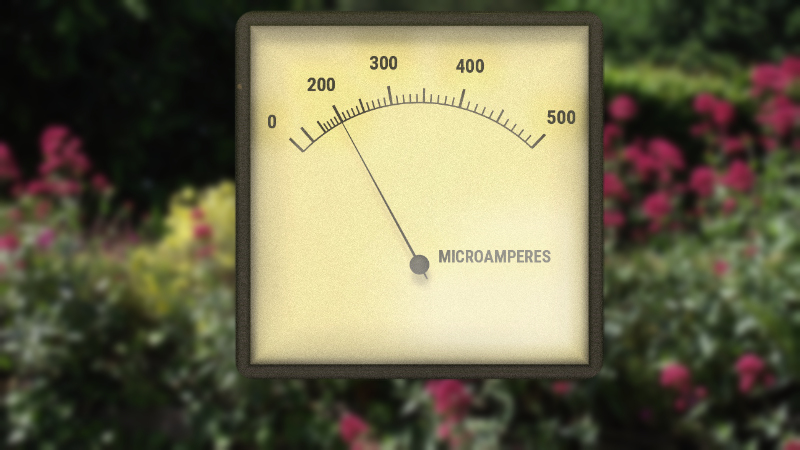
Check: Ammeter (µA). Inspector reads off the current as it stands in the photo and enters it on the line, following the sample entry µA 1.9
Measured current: µA 200
